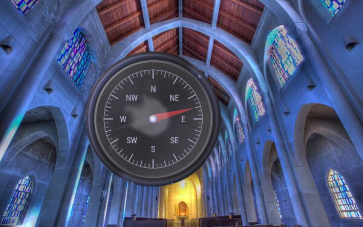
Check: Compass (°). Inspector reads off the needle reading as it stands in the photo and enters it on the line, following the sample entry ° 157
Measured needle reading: ° 75
